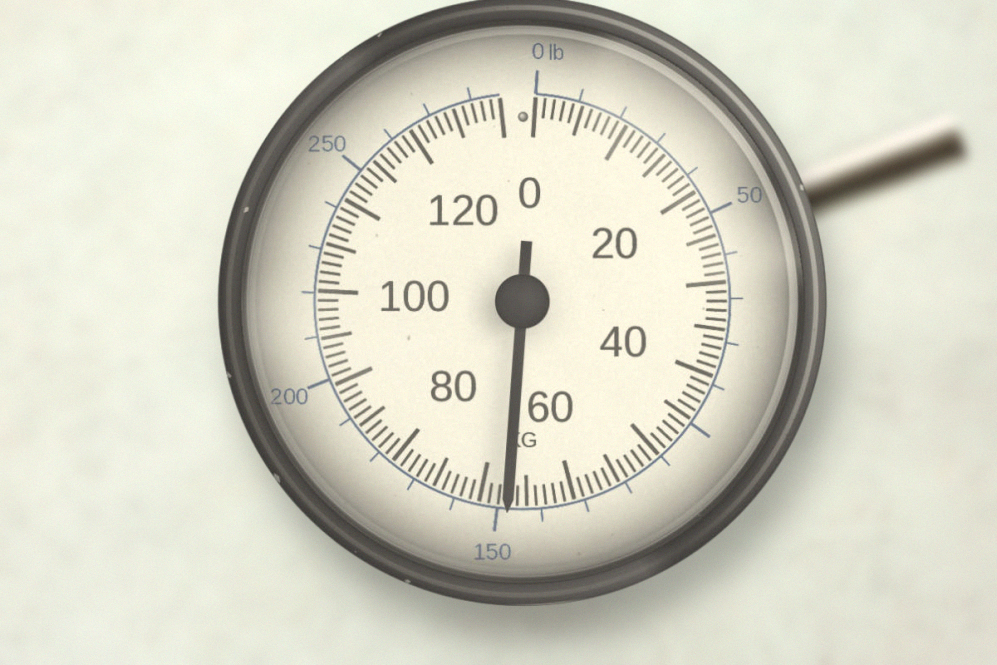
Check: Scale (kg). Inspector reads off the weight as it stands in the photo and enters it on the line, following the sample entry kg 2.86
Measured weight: kg 67
